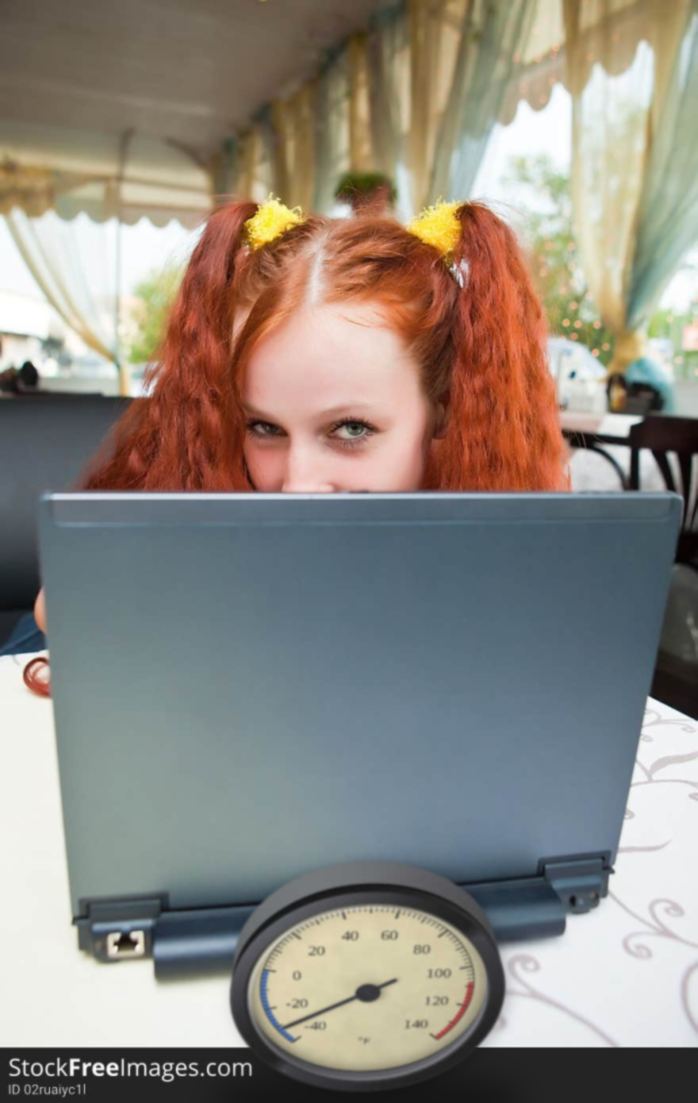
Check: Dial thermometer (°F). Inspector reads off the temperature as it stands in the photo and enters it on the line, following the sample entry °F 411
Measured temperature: °F -30
